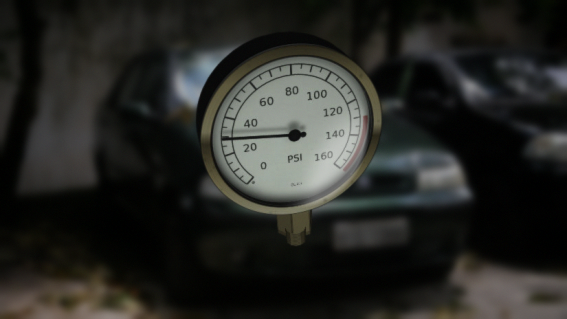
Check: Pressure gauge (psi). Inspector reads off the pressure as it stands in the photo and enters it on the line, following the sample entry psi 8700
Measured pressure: psi 30
